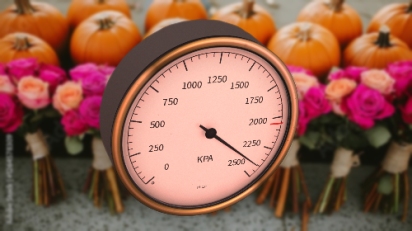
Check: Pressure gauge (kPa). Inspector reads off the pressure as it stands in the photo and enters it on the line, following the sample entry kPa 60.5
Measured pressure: kPa 2400
